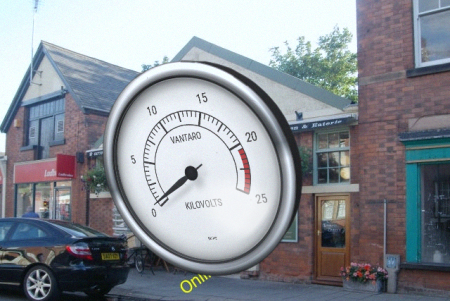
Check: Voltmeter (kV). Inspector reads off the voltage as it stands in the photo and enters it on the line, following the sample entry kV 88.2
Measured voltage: kV 0.5
